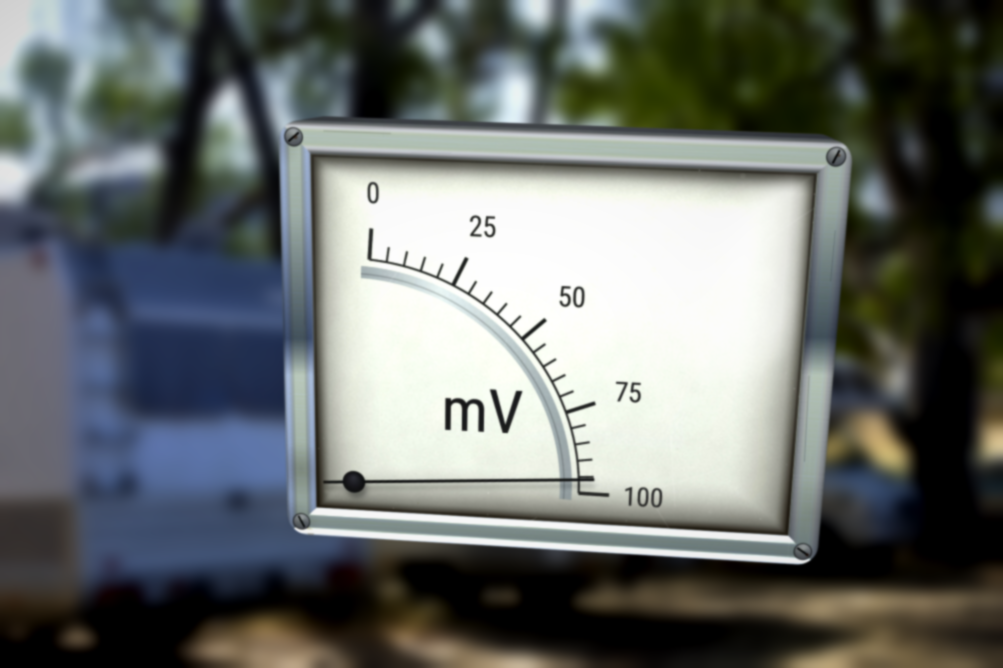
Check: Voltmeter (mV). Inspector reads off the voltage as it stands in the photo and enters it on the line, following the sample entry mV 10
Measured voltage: mV 95
